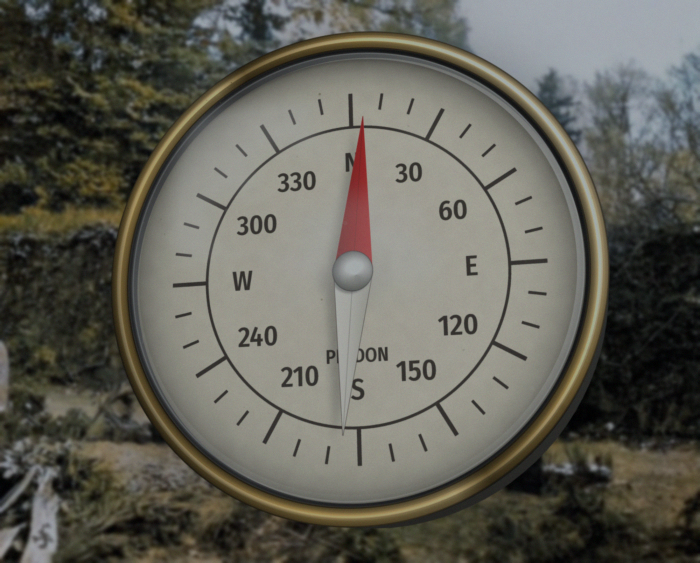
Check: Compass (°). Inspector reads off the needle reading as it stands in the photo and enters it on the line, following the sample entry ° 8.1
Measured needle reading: ° 5
